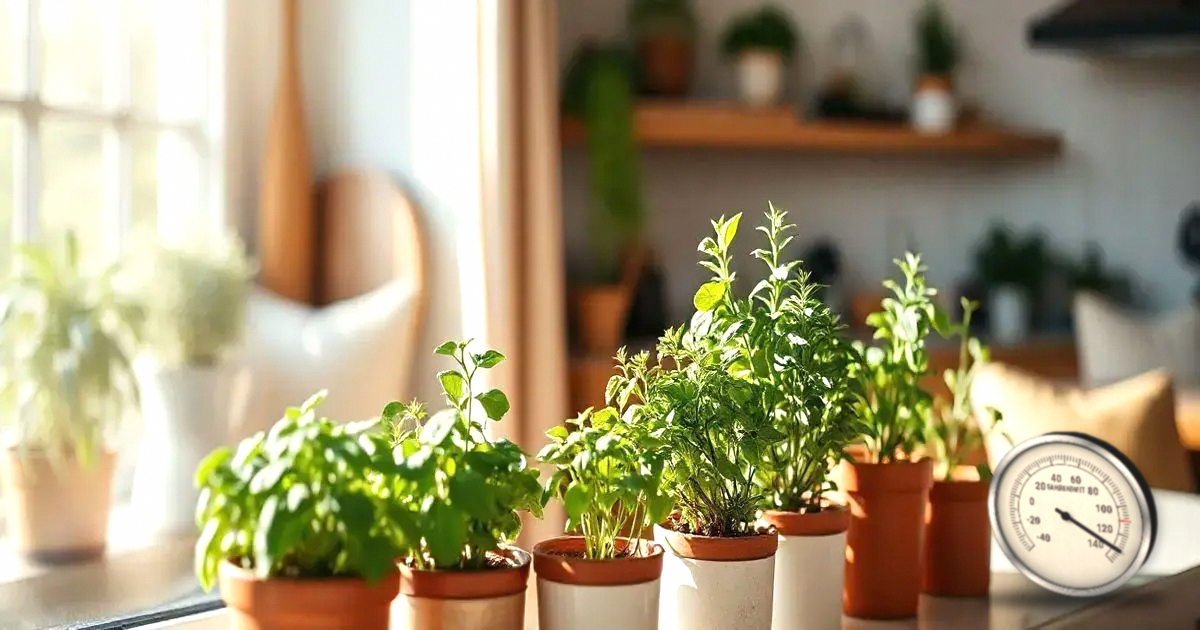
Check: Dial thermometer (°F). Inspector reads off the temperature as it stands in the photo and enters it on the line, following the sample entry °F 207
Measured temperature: °F 130
